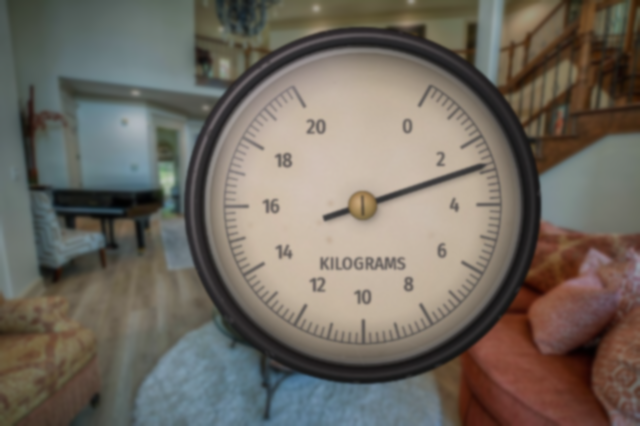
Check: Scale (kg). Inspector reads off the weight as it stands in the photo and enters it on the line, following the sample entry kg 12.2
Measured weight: kg 2.8
